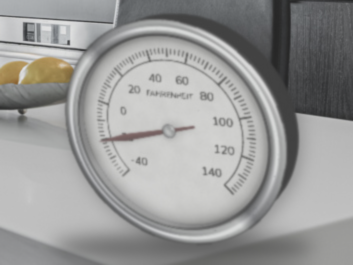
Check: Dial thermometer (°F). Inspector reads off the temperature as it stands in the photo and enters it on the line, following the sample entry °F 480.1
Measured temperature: °F -20
